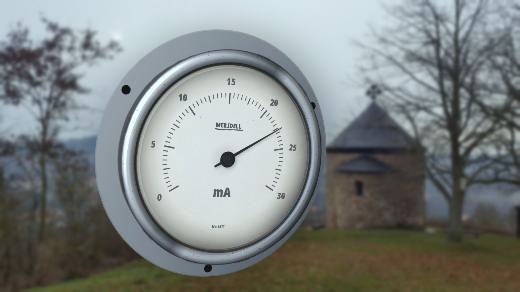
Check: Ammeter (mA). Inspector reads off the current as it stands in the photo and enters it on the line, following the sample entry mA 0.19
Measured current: mA 22.5
